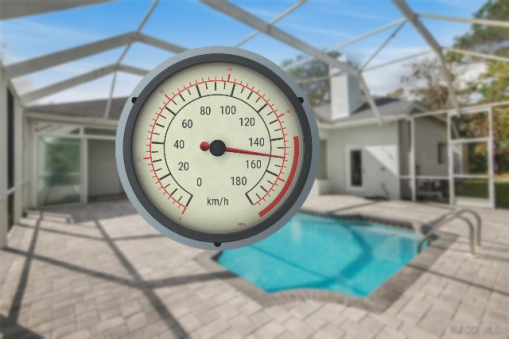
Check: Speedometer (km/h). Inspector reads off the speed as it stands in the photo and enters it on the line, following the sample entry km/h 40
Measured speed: km/h 150
